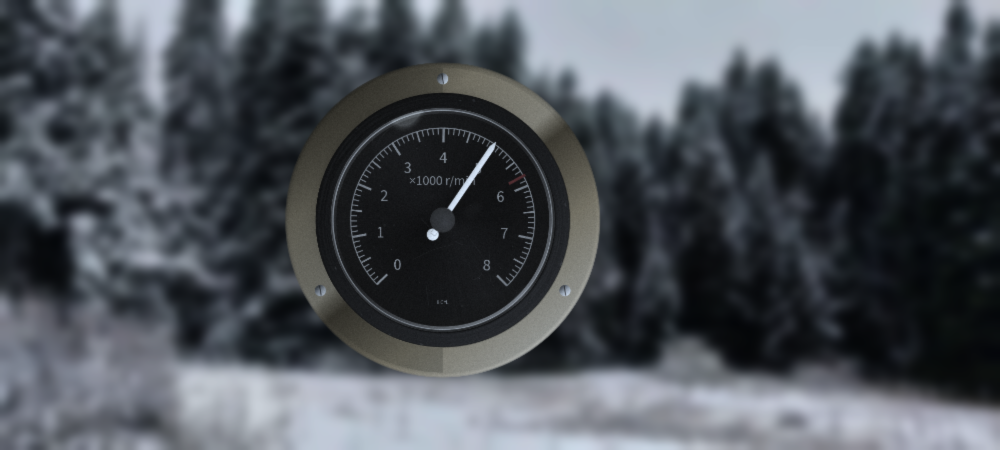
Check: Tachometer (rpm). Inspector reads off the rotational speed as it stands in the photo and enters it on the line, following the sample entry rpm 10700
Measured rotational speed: rpm 5000
